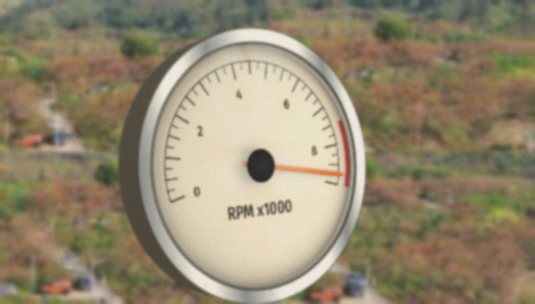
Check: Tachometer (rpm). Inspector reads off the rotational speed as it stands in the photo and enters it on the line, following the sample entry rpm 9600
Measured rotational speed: rpm 8750
